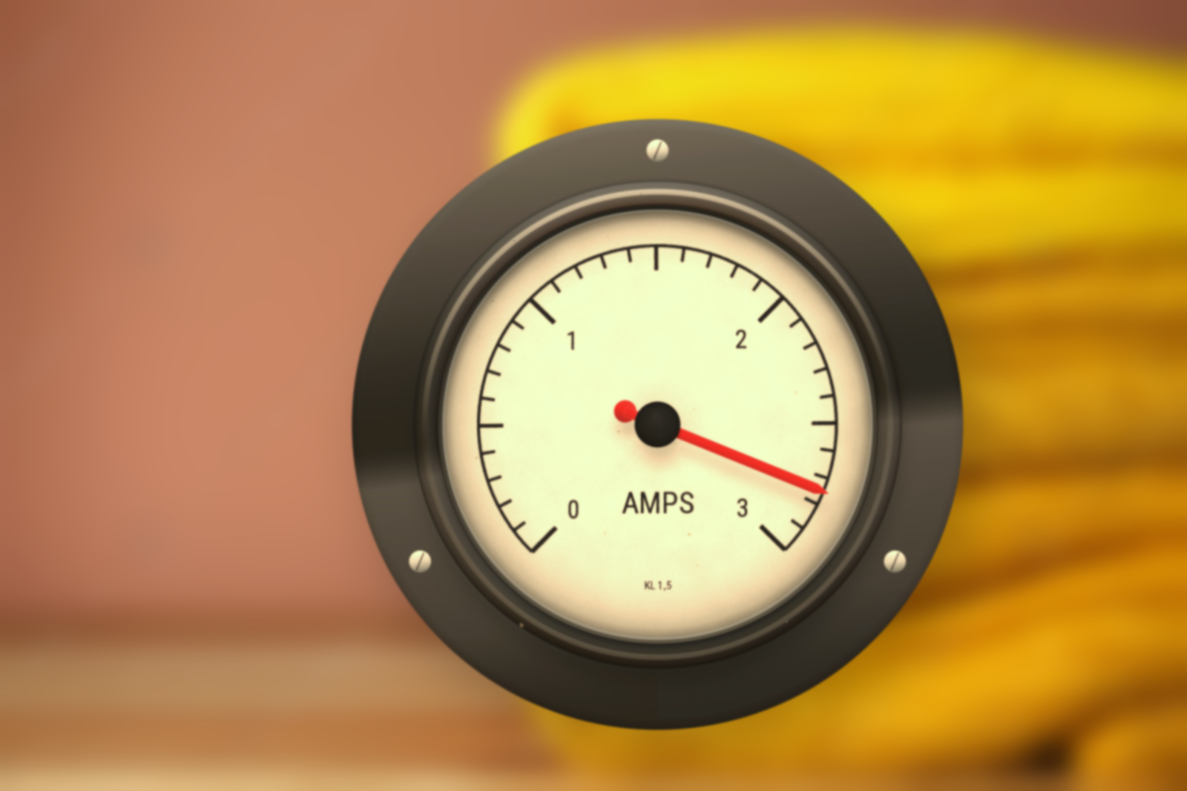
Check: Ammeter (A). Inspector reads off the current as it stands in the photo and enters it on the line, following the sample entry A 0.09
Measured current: A 2.75
